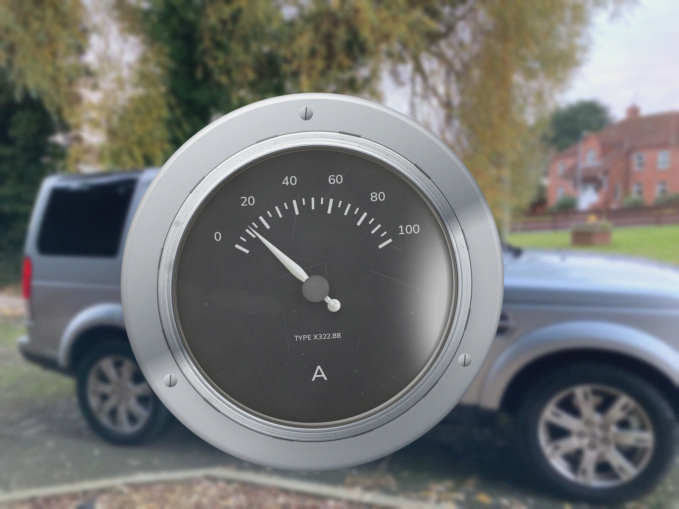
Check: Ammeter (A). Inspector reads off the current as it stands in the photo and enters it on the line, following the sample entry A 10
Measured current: A 12.5
